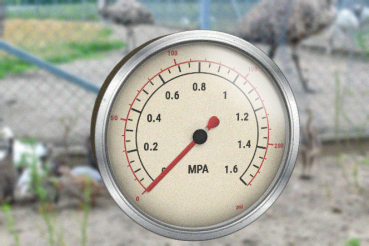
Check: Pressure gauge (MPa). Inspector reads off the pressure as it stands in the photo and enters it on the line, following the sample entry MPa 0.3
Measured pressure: MPa 0
